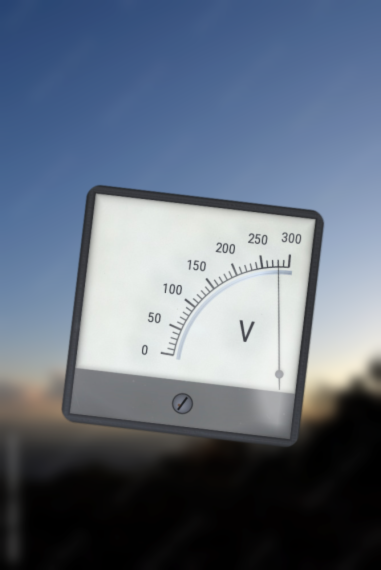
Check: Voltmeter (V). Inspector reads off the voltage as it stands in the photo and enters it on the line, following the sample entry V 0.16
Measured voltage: V 280
